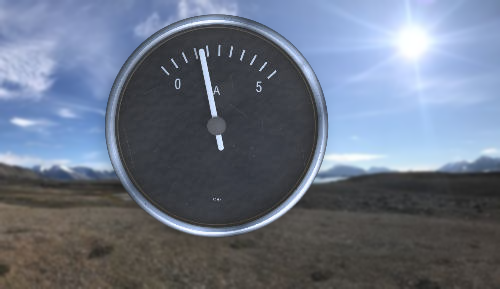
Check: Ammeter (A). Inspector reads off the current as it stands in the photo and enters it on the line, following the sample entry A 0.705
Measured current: A 1.75
